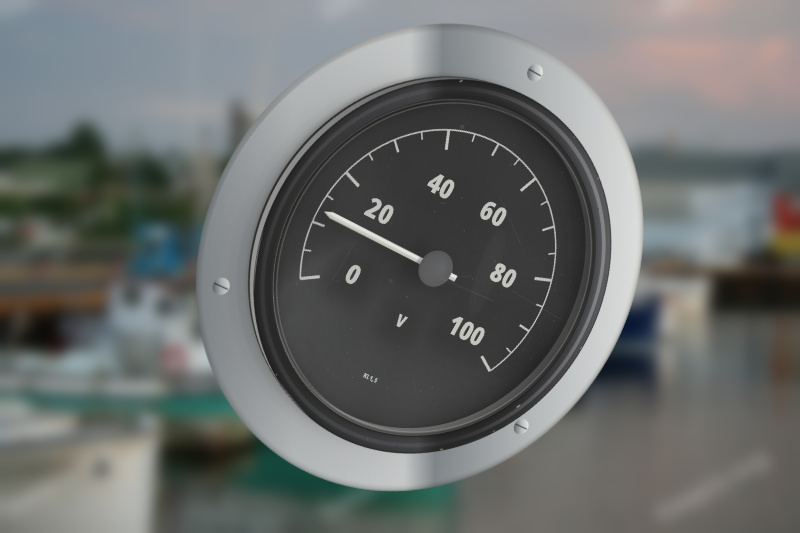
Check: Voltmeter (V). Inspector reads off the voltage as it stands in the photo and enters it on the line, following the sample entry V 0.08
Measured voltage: V 12.5
